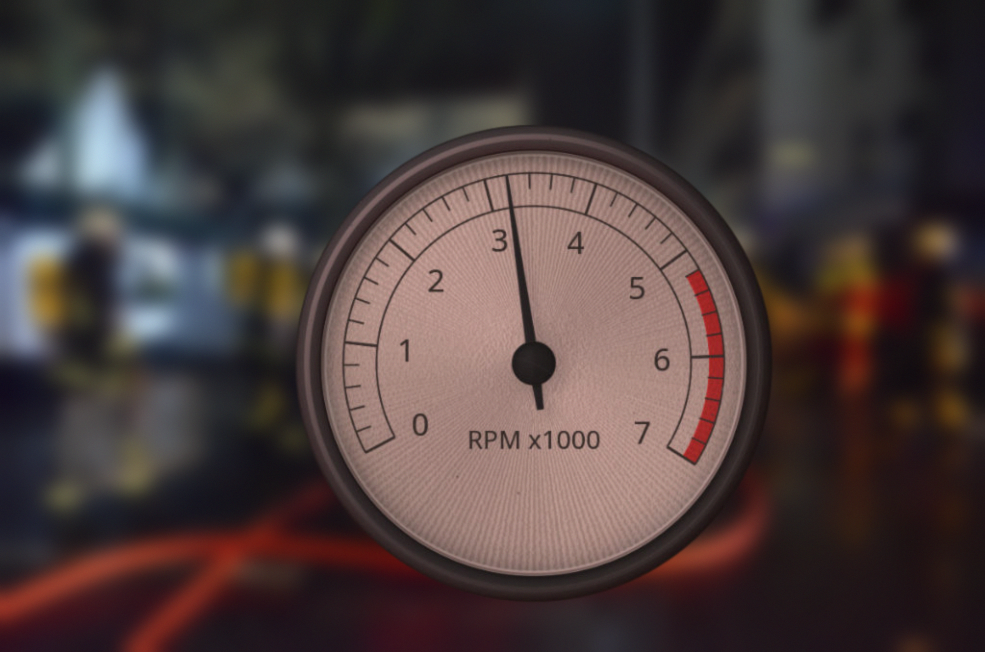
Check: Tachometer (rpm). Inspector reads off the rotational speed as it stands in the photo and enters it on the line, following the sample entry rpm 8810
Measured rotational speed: rpm 3200
